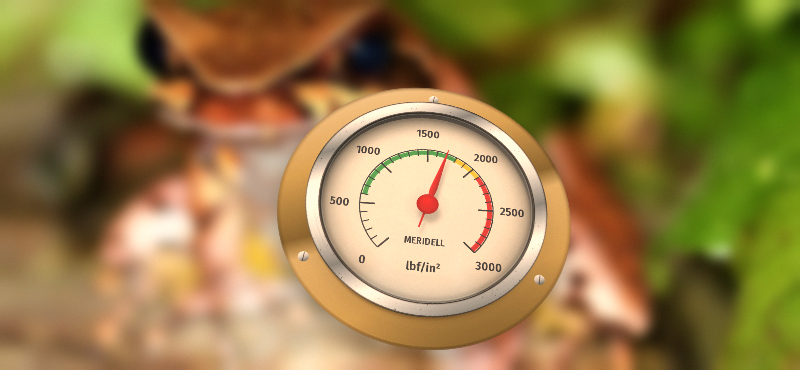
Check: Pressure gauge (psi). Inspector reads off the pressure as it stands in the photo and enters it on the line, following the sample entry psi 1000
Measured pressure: psi 1700
